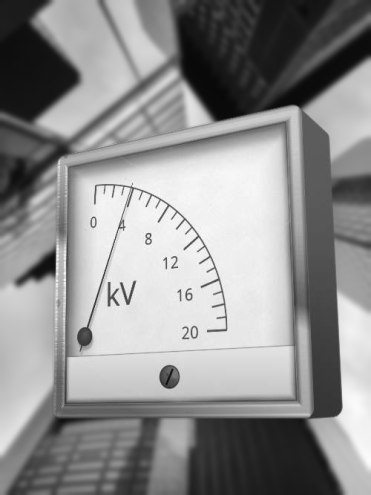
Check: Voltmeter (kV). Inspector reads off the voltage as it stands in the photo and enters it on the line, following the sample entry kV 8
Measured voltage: kV 4
